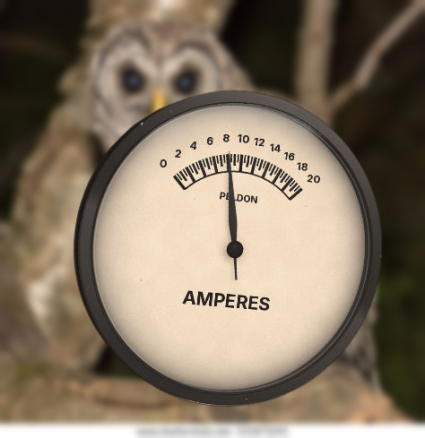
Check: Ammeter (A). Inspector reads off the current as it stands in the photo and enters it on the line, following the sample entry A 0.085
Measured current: A 8
